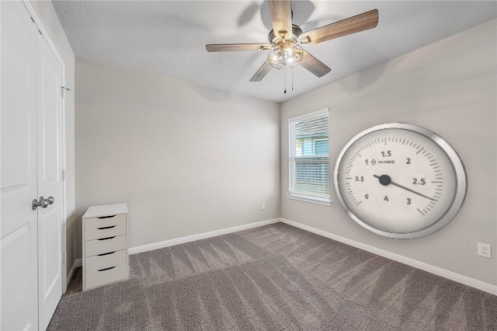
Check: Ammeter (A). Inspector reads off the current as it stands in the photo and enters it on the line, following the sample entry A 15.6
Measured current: A 2.75
